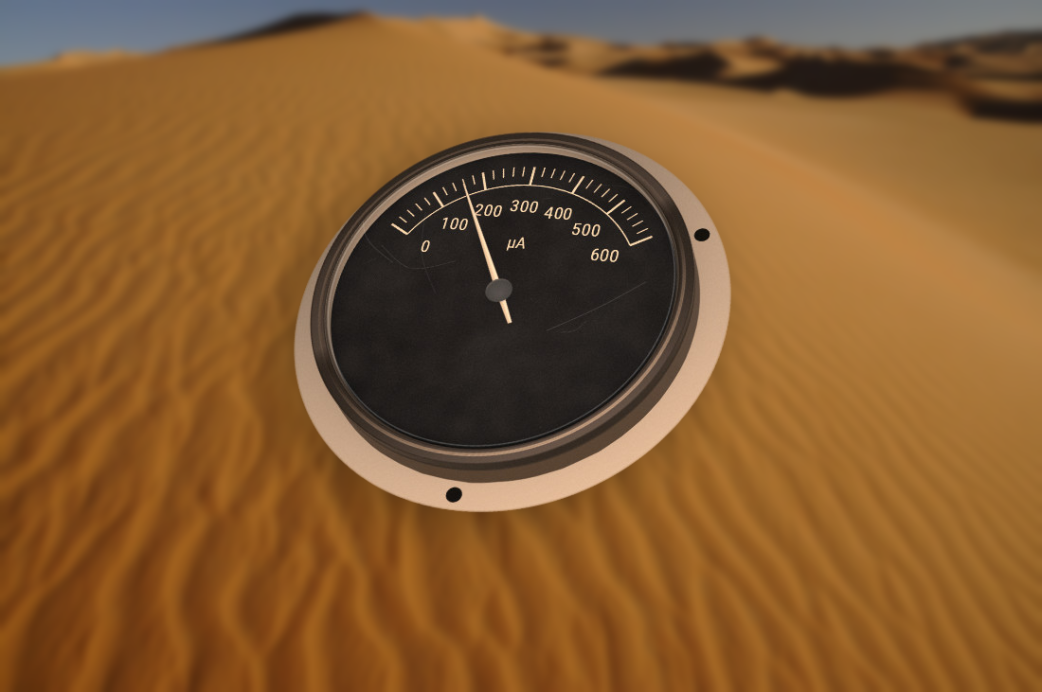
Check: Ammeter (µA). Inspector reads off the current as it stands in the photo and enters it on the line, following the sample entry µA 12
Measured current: µA 160
